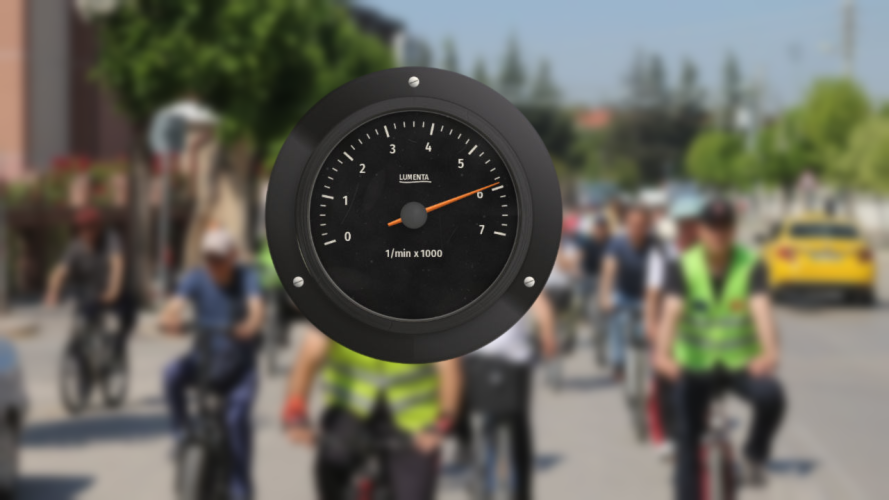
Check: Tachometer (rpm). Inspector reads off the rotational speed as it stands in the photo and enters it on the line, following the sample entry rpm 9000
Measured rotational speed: rpm 5900
